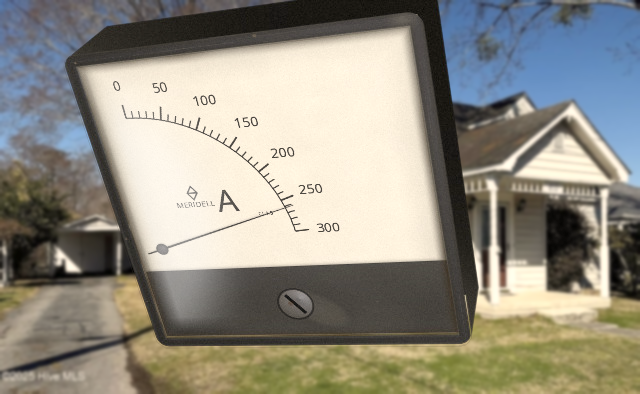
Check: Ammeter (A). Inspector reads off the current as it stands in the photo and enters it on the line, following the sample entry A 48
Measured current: A 260
